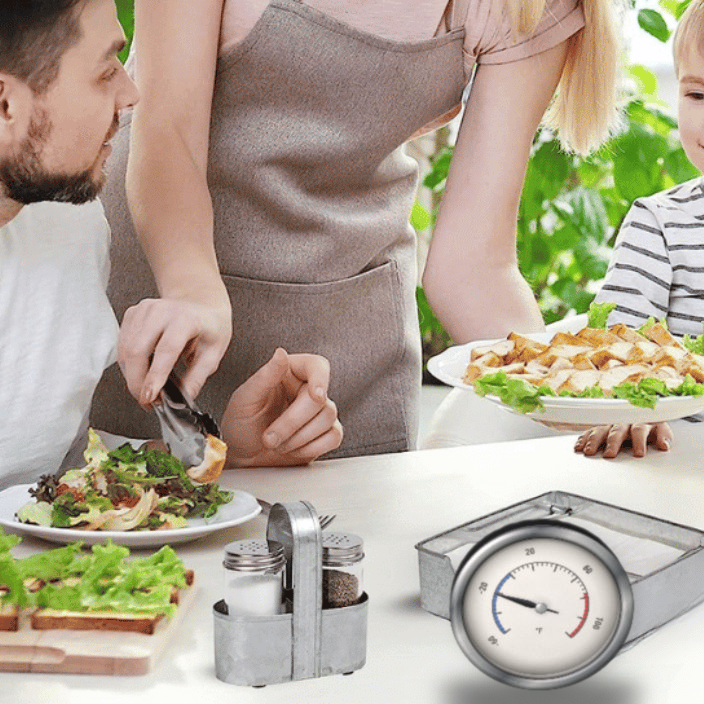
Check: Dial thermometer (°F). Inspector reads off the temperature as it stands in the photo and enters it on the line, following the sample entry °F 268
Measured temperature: °F -20
